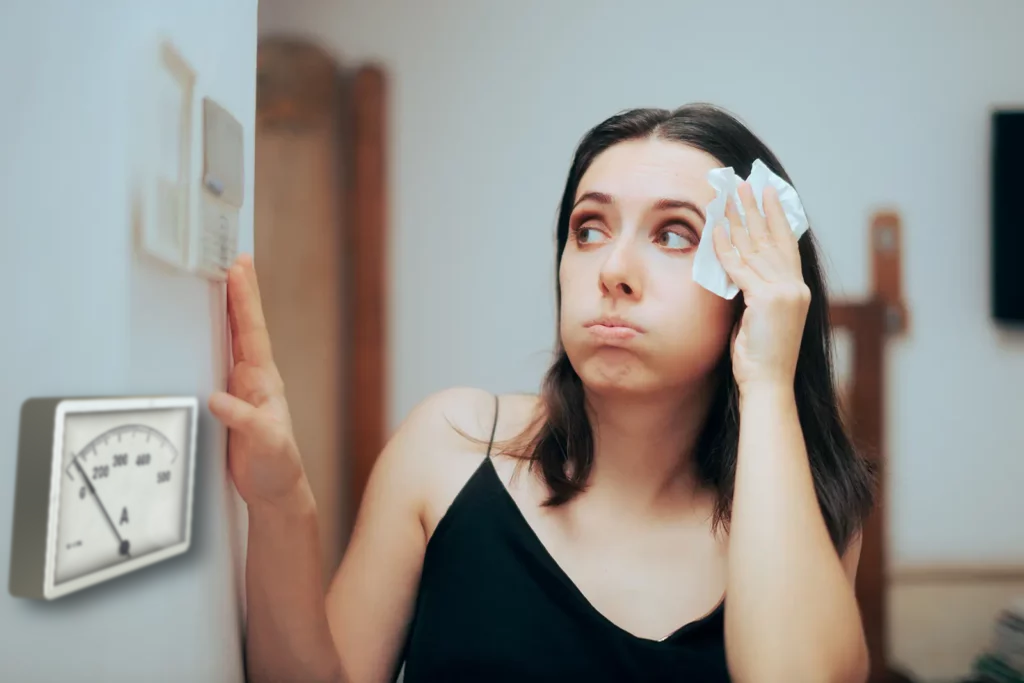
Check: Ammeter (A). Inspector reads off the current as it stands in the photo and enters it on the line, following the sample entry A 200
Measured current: A 100
